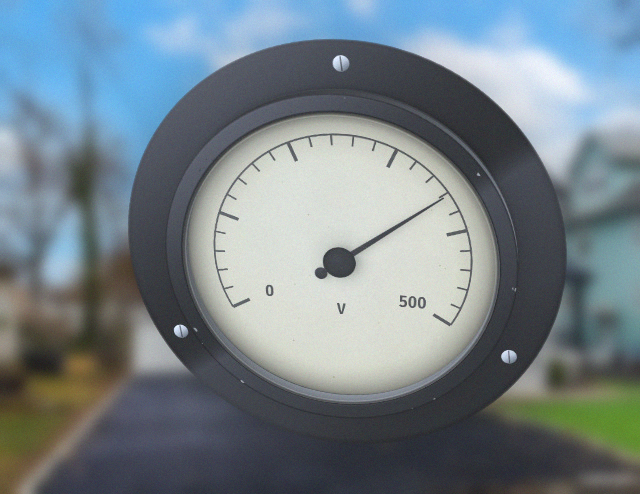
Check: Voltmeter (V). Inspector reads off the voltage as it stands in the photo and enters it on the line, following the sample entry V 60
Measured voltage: V 360
